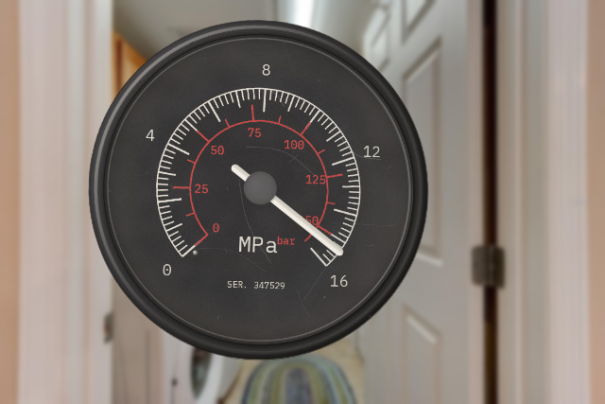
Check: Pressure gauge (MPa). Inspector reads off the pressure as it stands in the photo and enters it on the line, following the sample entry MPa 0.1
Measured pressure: MPa 15.4
